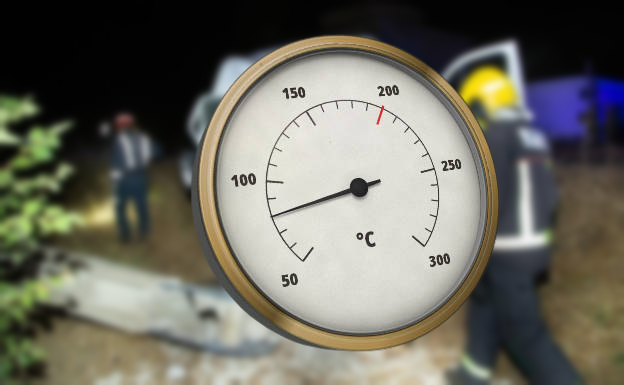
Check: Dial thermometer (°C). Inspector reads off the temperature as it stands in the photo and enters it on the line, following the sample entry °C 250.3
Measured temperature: °C 80
